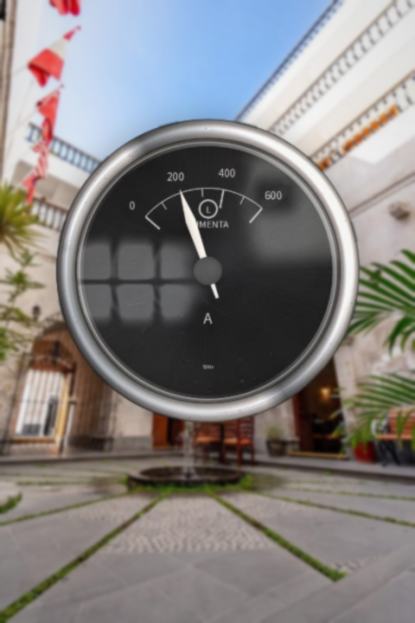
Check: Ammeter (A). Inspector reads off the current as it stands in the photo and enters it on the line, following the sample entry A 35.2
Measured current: A 200
